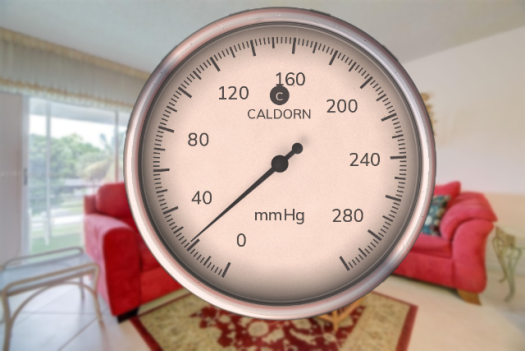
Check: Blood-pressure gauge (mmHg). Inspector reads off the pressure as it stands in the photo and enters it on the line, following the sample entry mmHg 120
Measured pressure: mmHg 22
